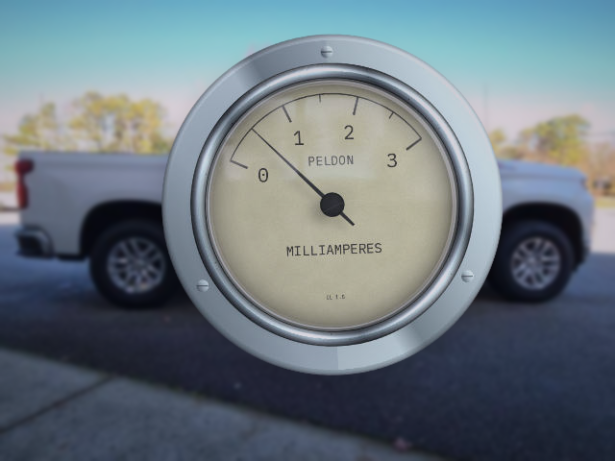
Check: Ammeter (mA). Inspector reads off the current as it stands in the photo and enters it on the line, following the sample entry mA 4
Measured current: mA 0.5
